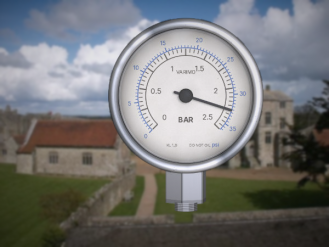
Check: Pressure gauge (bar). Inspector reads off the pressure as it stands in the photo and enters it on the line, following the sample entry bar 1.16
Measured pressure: bar 2.25
